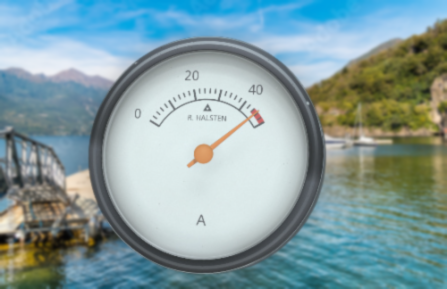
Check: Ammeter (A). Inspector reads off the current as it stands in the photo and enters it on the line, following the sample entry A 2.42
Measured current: A 46
